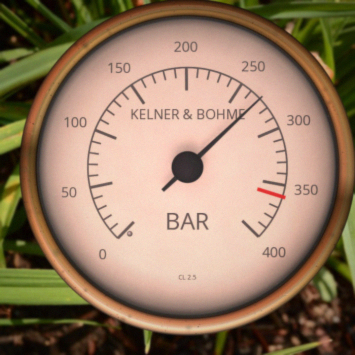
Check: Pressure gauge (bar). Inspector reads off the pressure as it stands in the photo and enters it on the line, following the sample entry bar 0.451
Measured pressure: bar 270
